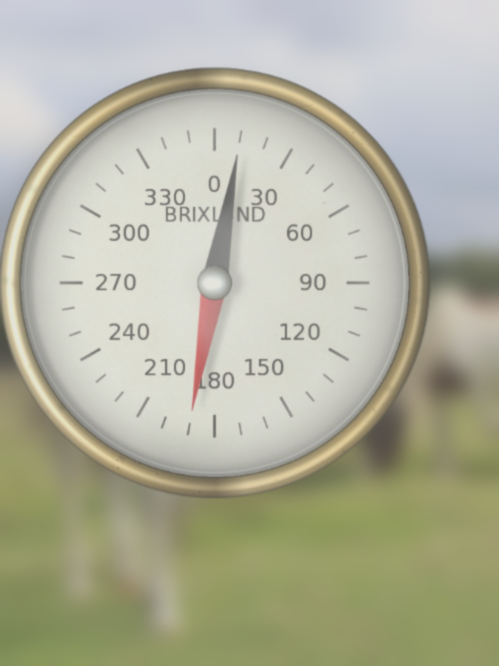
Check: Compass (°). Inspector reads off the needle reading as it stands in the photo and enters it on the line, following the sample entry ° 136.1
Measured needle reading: ° 190
